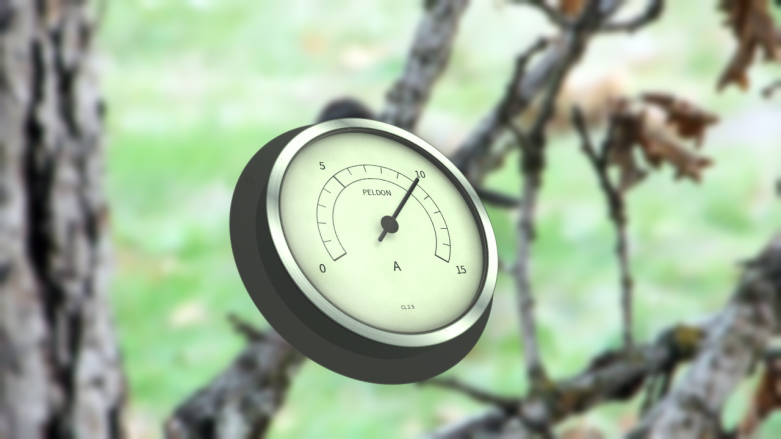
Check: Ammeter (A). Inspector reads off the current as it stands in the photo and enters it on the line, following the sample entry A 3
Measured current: A 10
